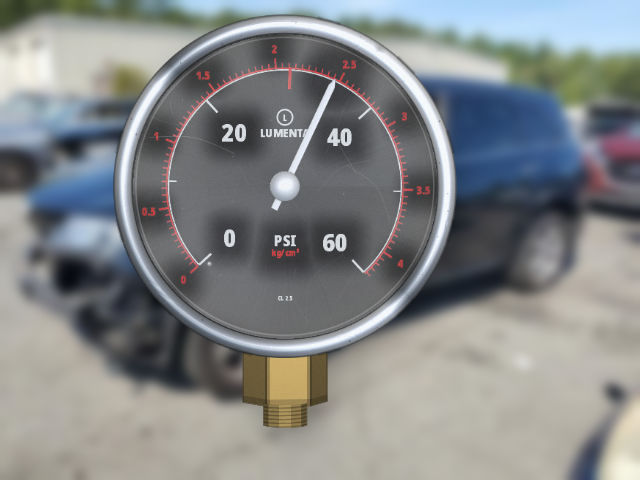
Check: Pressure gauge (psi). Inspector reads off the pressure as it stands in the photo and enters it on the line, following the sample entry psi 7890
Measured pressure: psi 35
